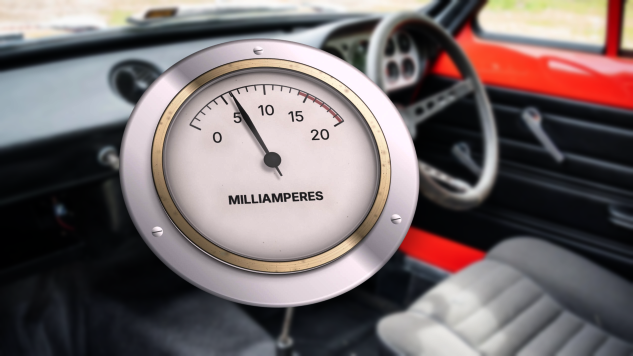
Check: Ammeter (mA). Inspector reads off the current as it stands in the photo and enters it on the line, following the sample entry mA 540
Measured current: mA 6
